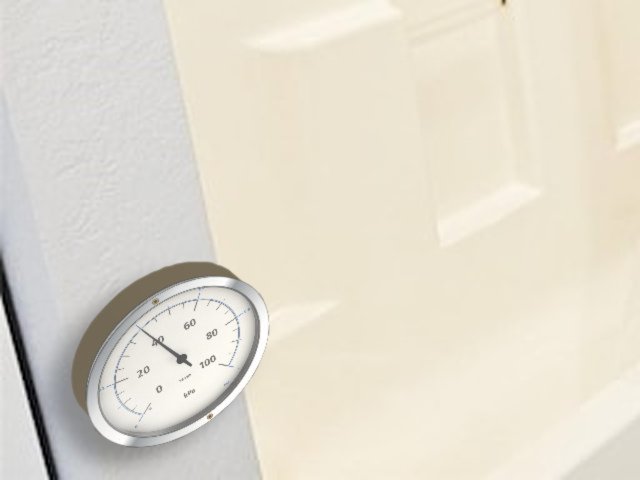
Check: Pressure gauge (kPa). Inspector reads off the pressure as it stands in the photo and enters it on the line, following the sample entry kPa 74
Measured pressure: kPa 40
